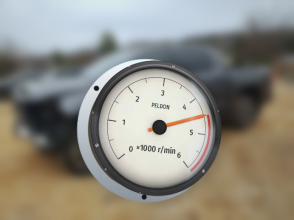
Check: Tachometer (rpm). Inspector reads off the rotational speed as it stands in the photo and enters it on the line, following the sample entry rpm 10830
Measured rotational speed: rpm 4500
